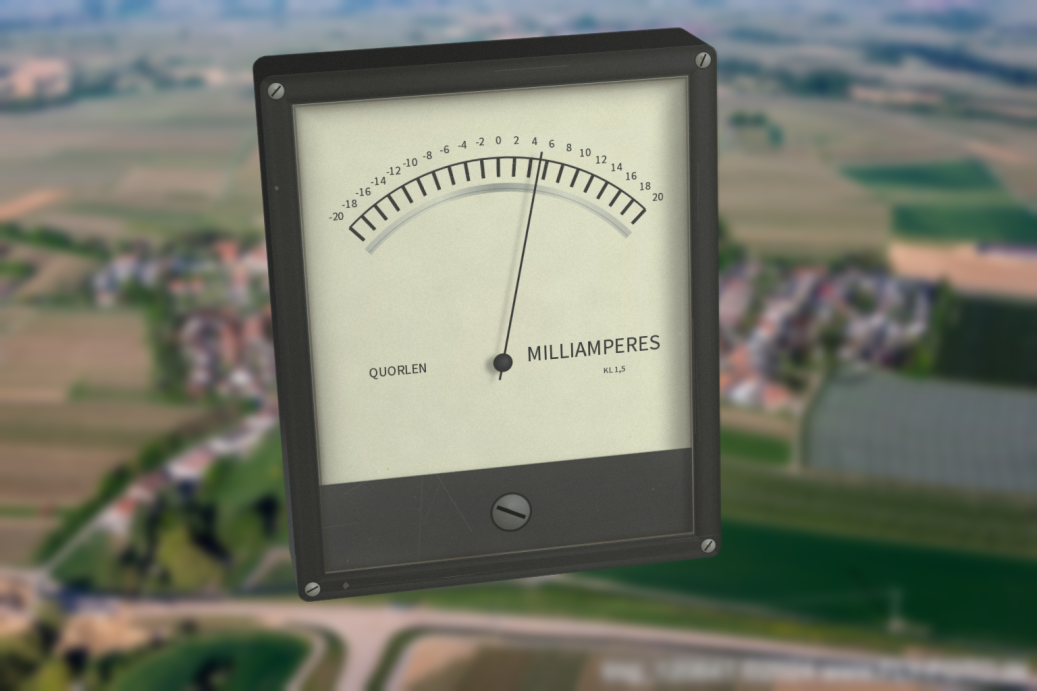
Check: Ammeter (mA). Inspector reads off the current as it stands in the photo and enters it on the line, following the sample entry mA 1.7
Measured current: mA 5
